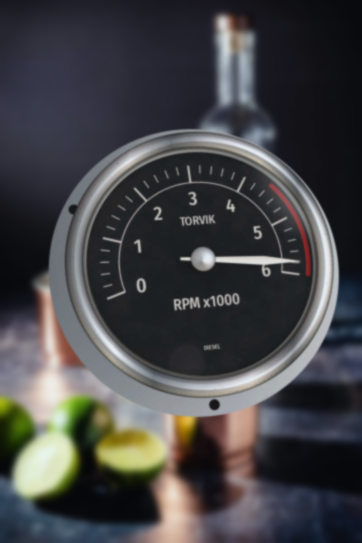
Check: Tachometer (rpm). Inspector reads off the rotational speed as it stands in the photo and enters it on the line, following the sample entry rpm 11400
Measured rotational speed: rpm 5800
